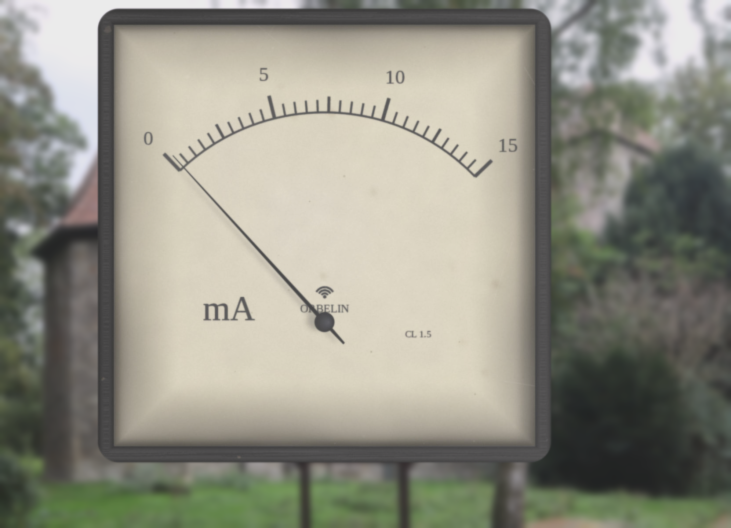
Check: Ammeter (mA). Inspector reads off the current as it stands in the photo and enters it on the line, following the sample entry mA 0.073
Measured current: mA 0.25
